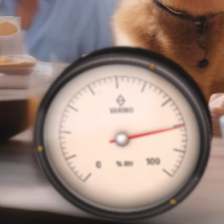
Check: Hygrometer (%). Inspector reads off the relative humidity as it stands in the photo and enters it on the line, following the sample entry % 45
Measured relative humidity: % 80
